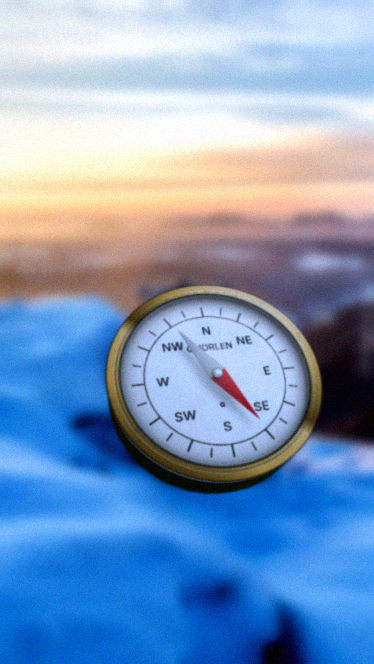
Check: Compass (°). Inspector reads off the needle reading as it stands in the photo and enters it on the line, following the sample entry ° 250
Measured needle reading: ° 150
